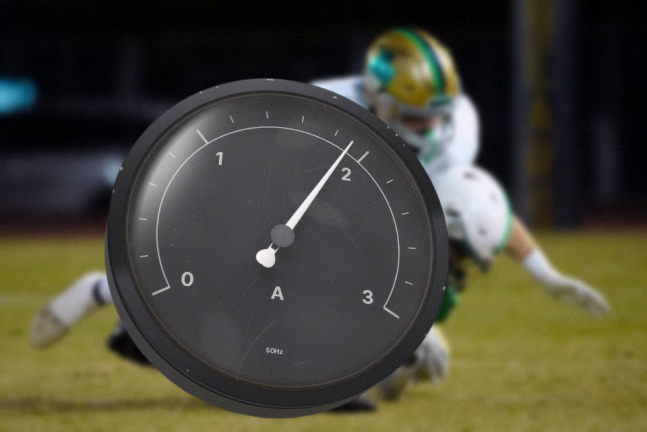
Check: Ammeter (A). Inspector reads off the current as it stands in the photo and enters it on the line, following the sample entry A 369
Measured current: A 1.9
